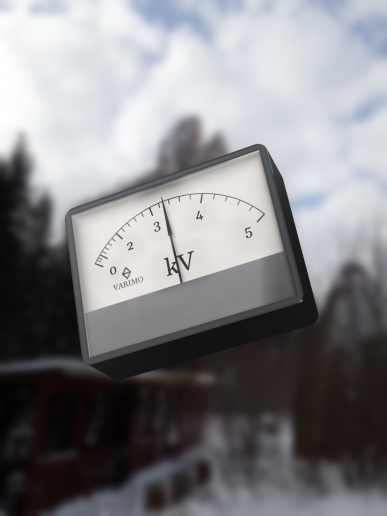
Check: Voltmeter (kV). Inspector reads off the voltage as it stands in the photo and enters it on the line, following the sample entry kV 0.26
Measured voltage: kV 3.3
